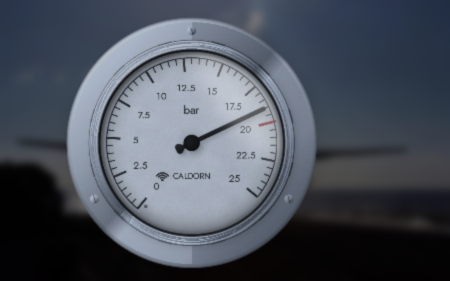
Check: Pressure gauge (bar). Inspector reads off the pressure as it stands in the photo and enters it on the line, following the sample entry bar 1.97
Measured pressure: bar 19
